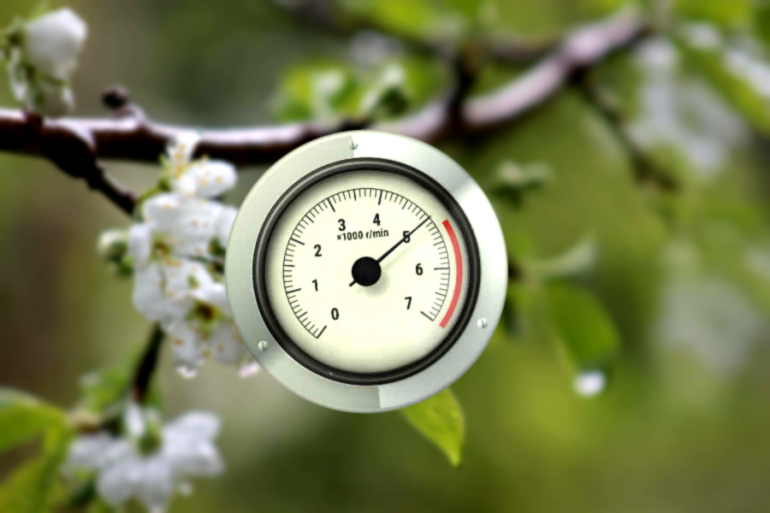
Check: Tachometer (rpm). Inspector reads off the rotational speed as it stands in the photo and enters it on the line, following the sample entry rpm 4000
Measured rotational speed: rpm 5000
